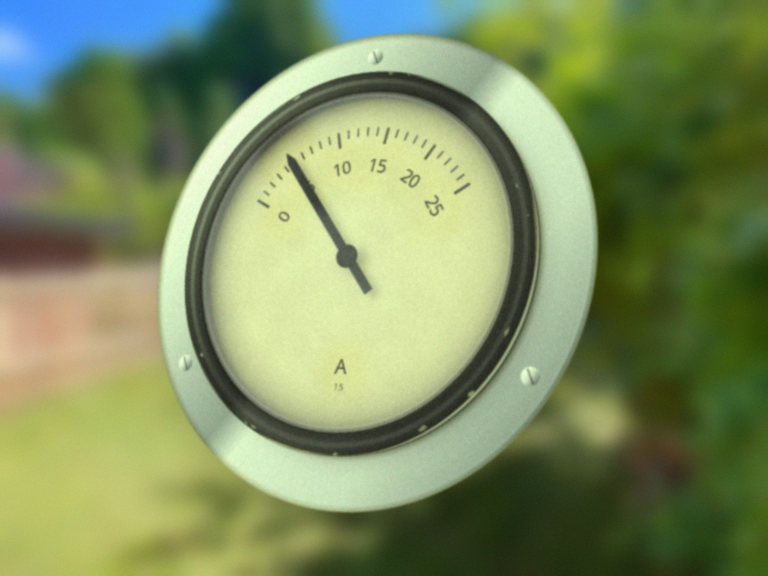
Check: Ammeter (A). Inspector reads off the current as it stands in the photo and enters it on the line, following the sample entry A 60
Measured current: A 5
